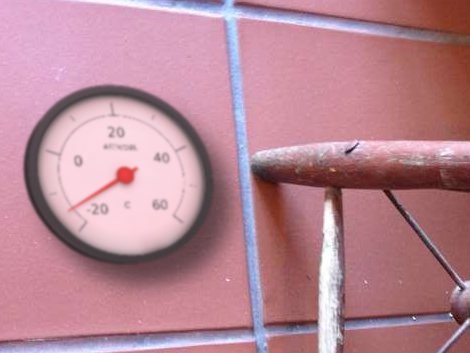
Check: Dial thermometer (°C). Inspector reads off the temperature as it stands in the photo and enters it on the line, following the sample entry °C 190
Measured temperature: °C -15
